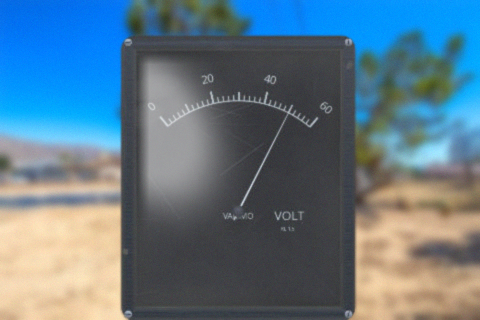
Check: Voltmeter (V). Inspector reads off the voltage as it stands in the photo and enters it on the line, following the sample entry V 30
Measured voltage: V 50
